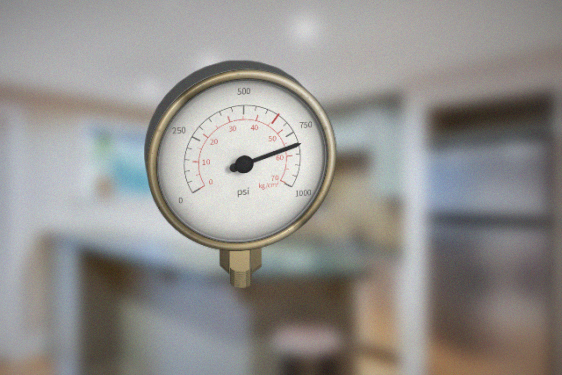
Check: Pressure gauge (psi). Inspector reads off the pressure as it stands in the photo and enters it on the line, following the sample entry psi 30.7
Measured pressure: psi 800
